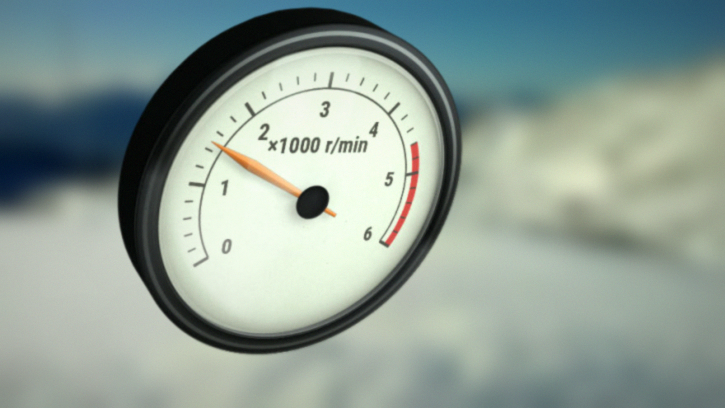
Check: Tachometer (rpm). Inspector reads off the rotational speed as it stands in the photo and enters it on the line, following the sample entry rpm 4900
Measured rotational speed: rpm 1500
